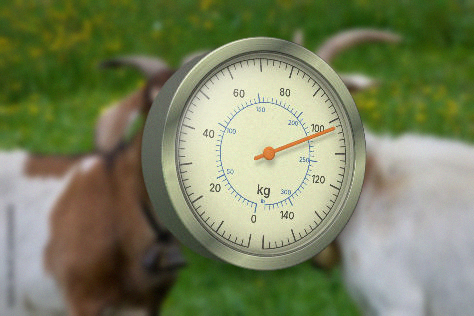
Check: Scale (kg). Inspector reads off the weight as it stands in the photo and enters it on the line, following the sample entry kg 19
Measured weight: kg 102
